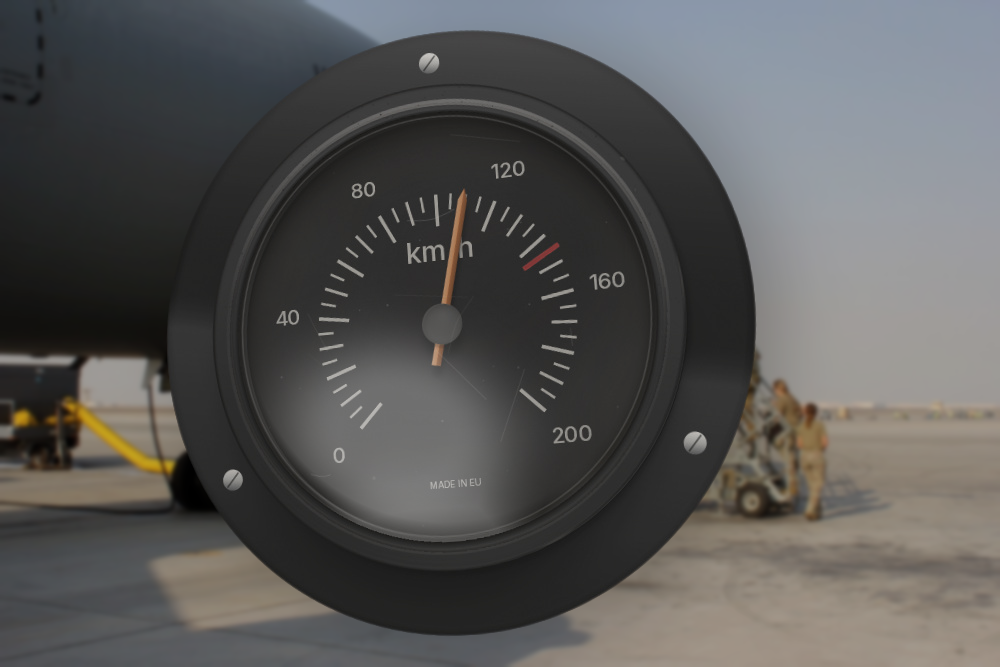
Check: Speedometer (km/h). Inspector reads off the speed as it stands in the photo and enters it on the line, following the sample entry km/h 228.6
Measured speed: km/h 110
